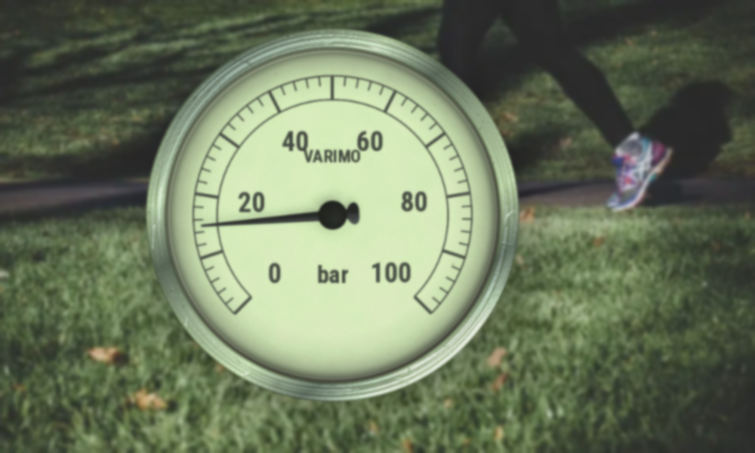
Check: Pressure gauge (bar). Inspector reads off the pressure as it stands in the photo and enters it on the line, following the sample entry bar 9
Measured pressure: bar 15
